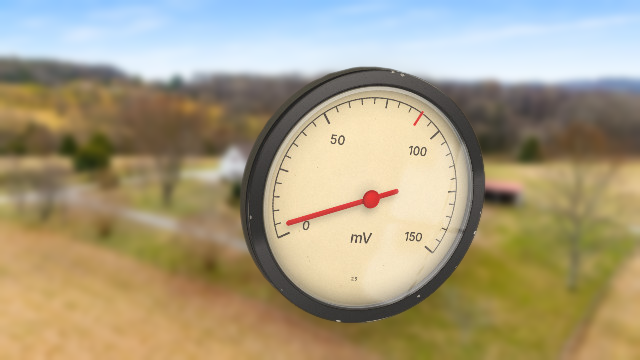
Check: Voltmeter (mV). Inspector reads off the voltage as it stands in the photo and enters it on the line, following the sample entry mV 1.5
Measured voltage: mV 5
